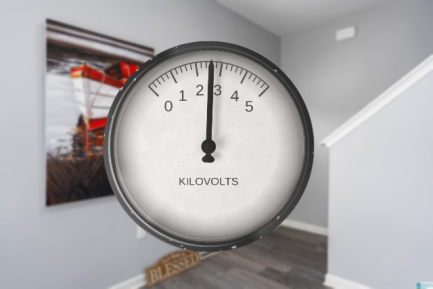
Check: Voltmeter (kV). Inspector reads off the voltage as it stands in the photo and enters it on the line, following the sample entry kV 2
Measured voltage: kV 2.6
